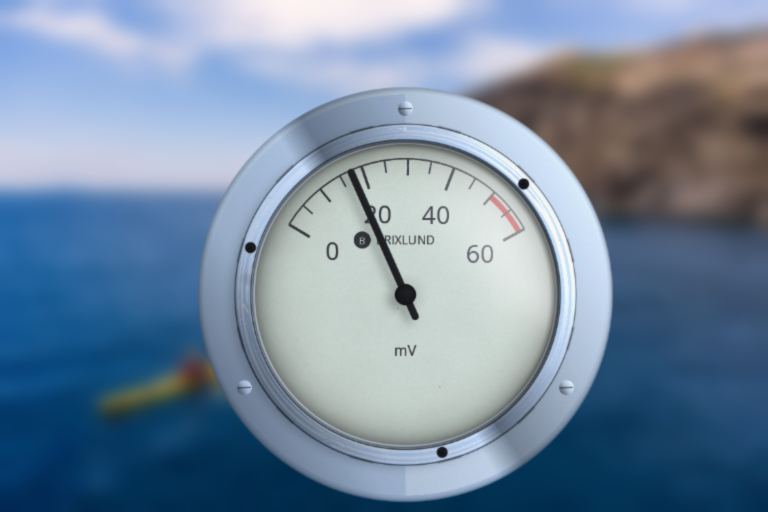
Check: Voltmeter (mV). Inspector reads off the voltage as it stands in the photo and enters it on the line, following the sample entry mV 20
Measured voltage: mV 17.5
